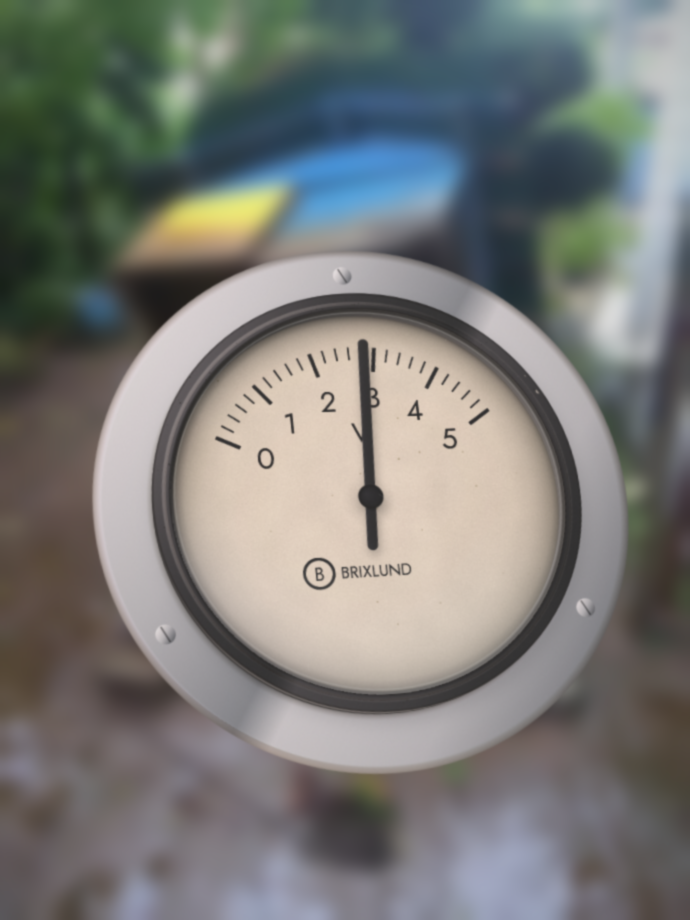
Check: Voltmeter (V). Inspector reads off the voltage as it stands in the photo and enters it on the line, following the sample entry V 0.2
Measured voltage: V 2.8
